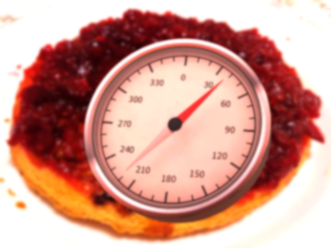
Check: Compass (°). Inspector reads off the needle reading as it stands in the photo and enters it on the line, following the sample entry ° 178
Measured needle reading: ° 40
